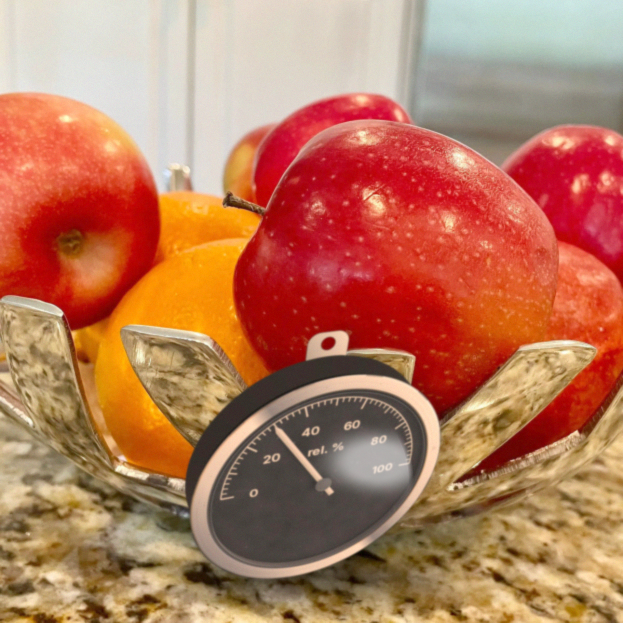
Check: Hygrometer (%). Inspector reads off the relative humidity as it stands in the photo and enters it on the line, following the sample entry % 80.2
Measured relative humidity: % 30
